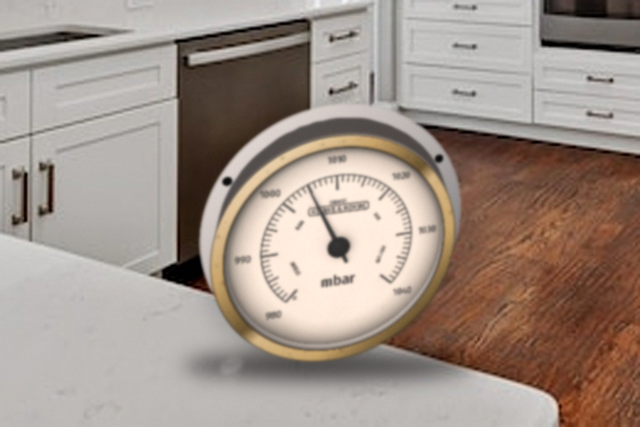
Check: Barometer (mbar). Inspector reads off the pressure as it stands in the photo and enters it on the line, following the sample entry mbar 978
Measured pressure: mbar 1005
